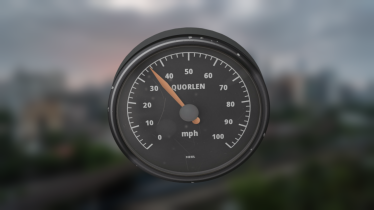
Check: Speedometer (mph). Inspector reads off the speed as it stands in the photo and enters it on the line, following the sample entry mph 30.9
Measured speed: mph 36
